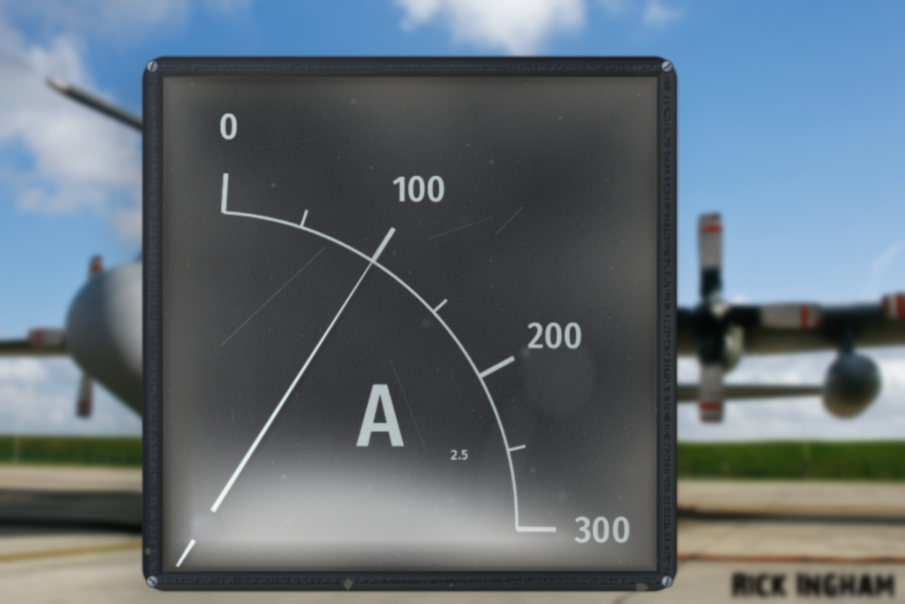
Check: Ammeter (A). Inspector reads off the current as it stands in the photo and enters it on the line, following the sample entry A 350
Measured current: A 100
